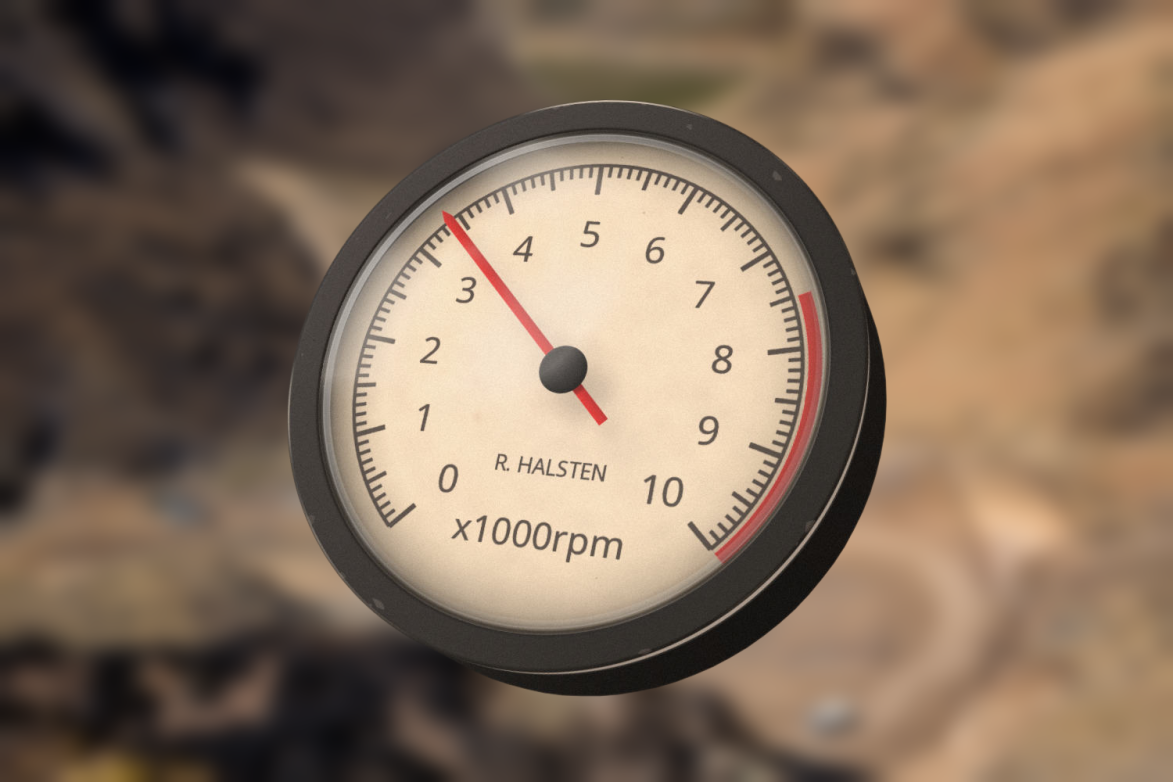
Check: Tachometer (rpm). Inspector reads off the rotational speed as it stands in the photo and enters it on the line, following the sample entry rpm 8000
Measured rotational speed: rpm 3400
